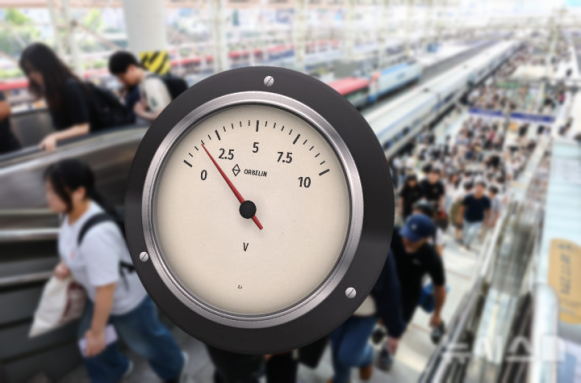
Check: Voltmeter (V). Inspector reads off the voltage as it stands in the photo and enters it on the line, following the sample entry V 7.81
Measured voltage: V 1.5
